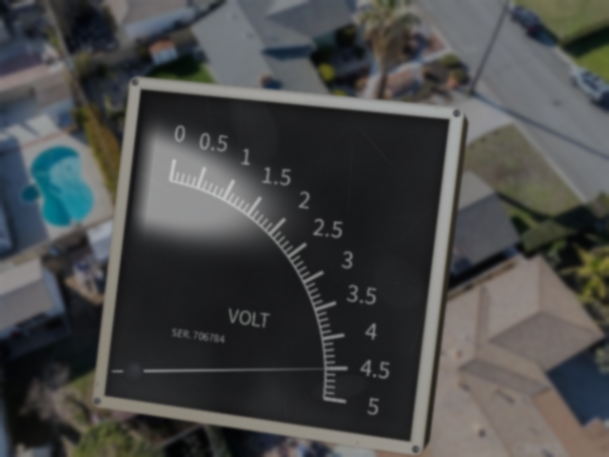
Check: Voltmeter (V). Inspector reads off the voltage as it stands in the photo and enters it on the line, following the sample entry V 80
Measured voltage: V 4.5
